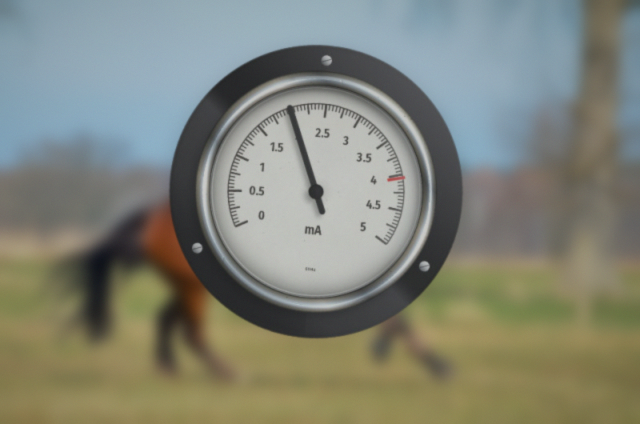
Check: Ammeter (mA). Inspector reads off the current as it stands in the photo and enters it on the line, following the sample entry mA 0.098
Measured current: mA 2
